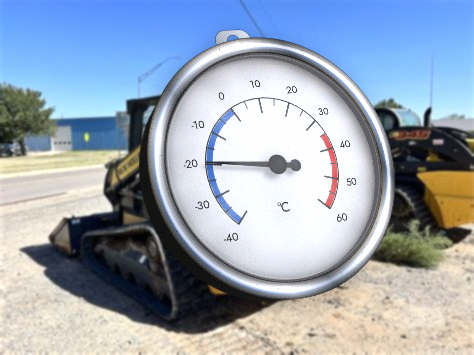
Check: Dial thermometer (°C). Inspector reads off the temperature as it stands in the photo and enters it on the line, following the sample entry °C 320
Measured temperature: °C -20
